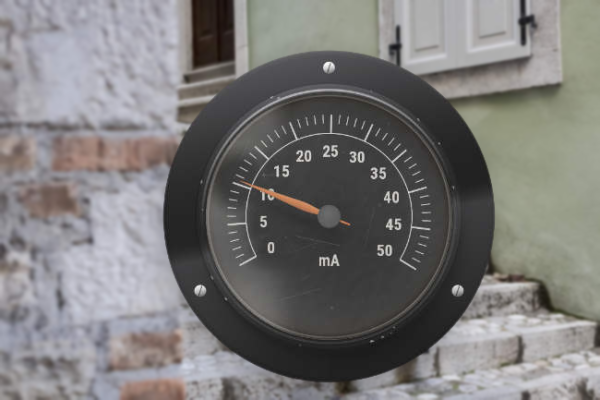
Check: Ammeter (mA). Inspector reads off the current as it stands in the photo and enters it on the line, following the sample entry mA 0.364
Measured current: mA 10.5
